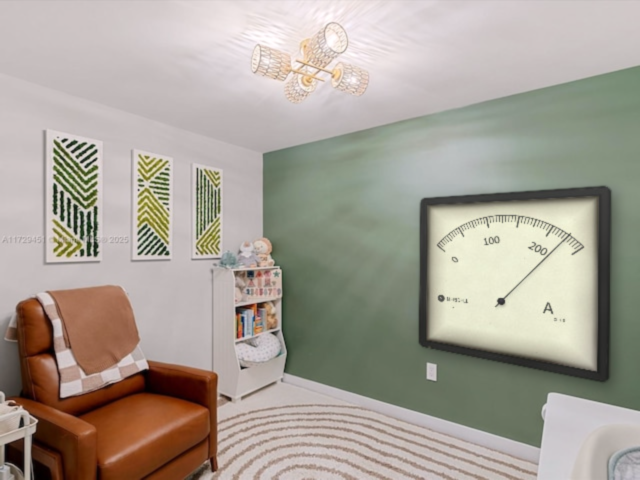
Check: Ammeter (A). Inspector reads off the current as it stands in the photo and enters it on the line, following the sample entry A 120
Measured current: A 225
